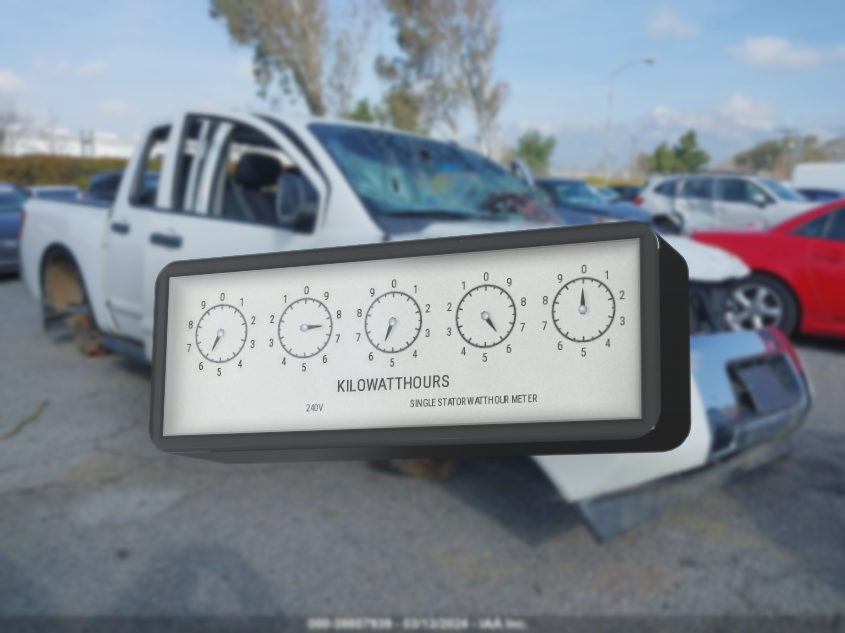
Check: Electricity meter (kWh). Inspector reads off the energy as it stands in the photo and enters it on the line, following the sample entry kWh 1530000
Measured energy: kWh 57560
